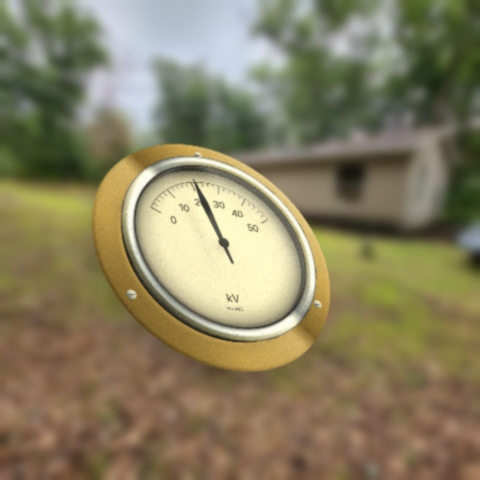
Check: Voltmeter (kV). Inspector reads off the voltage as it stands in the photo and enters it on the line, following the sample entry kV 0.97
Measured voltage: kV 20
